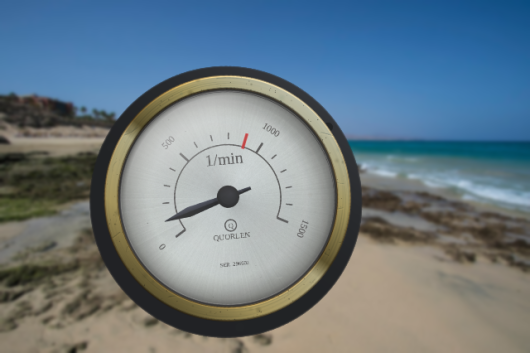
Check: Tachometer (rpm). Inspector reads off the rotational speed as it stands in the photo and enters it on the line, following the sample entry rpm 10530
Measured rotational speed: rpm 100
